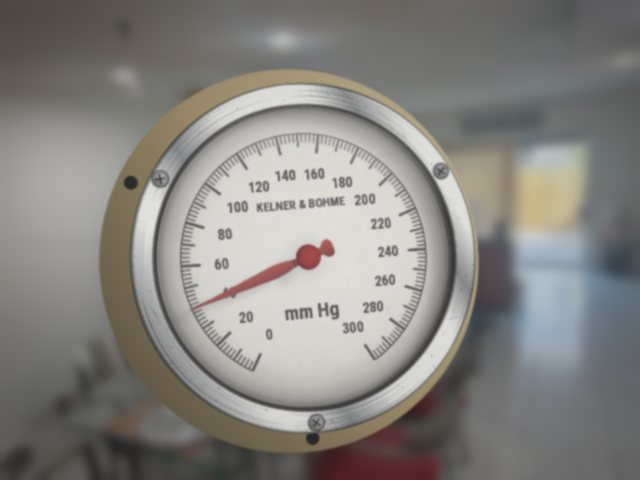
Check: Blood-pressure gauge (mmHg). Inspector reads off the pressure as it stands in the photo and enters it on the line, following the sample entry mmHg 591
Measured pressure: mmHg 40
